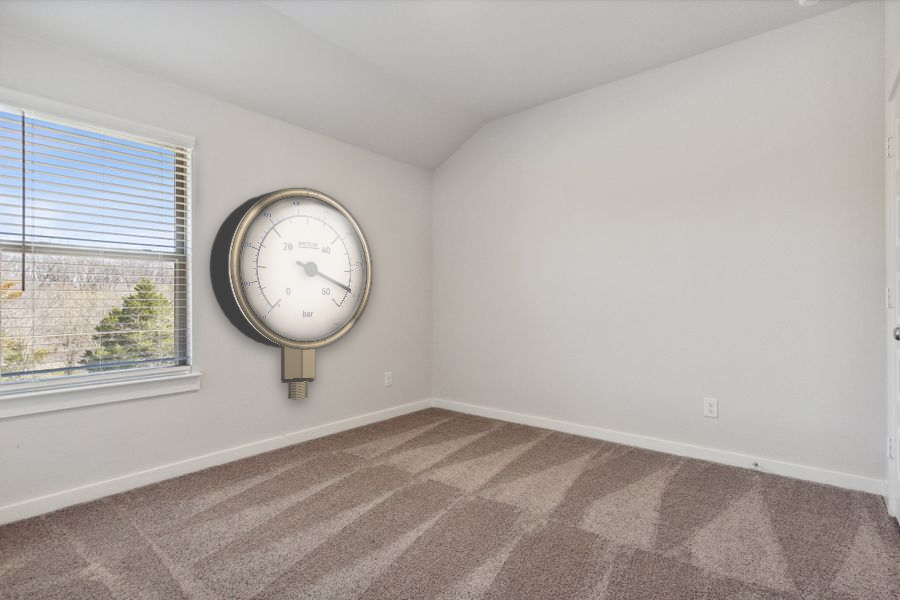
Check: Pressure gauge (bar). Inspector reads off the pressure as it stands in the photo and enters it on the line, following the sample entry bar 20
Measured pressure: bar 55
